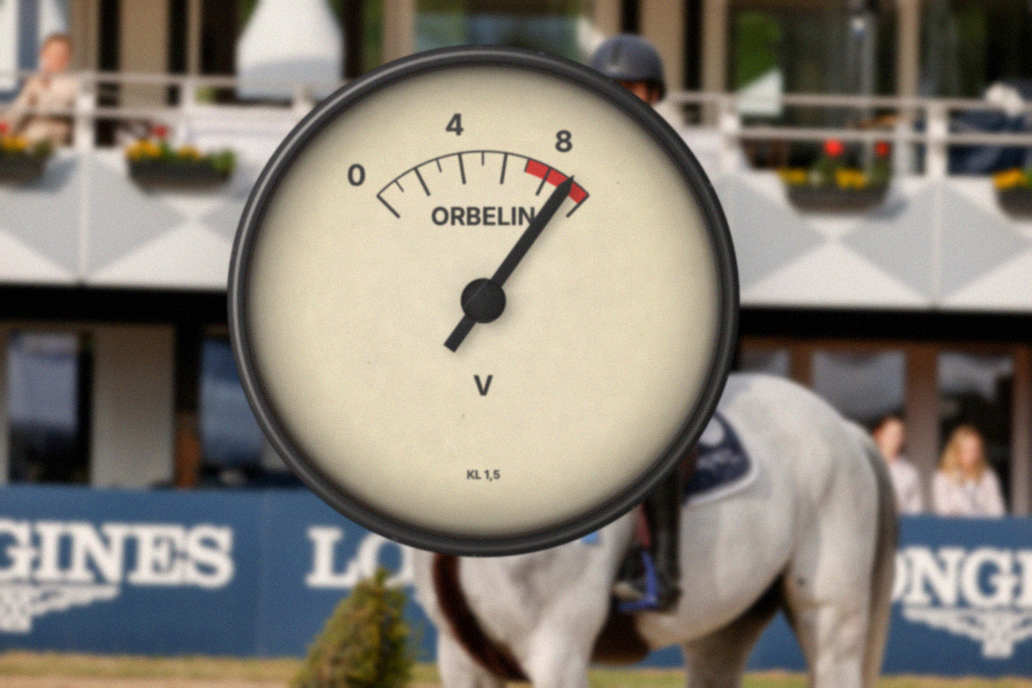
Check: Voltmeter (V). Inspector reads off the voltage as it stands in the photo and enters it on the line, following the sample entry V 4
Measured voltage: V 9
